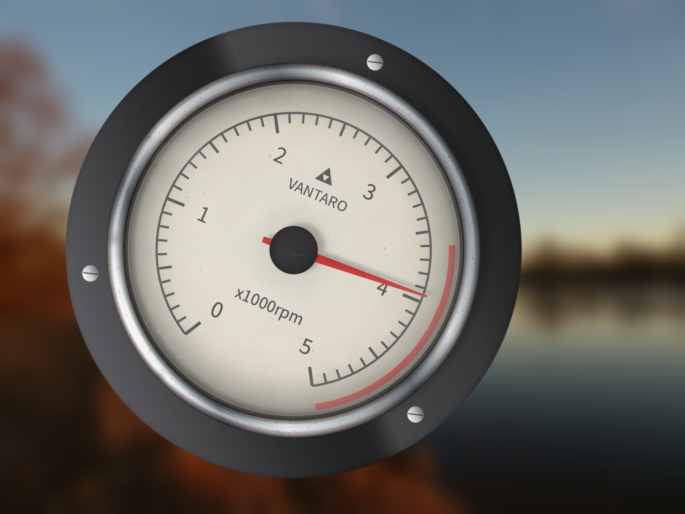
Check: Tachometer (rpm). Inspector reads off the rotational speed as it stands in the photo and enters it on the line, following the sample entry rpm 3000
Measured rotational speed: rpm 3950
